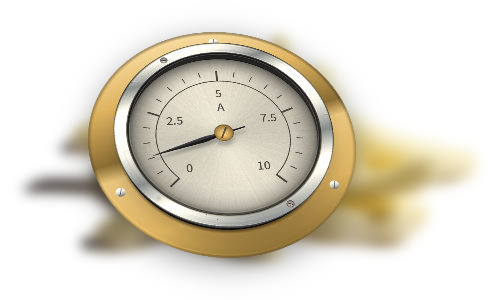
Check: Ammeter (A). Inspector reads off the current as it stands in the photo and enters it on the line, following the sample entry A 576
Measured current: A 1
